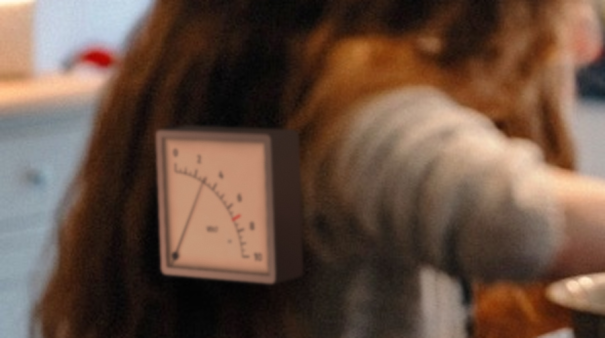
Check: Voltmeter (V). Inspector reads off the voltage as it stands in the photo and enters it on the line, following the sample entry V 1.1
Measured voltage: V 3
